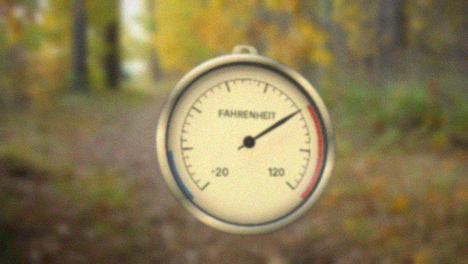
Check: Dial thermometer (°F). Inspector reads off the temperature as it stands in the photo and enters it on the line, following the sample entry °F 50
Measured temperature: °F 80
